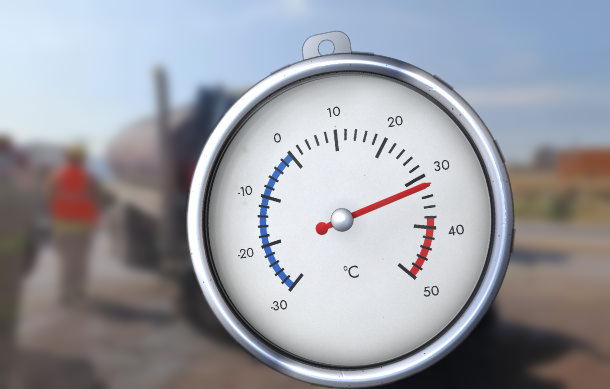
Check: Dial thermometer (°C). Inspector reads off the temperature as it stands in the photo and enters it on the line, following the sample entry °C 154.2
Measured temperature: °C 32
